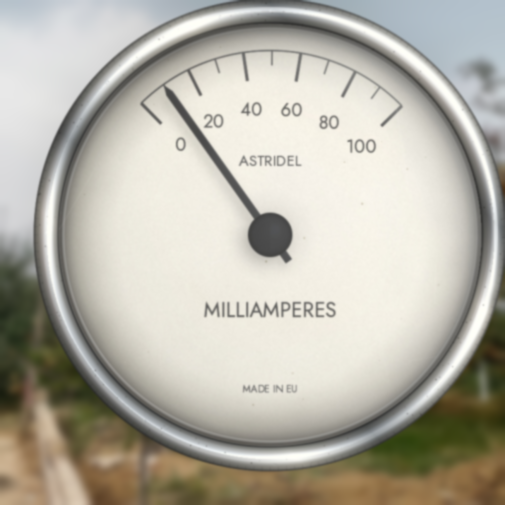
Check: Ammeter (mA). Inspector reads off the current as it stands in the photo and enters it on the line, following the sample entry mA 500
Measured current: mA 10
